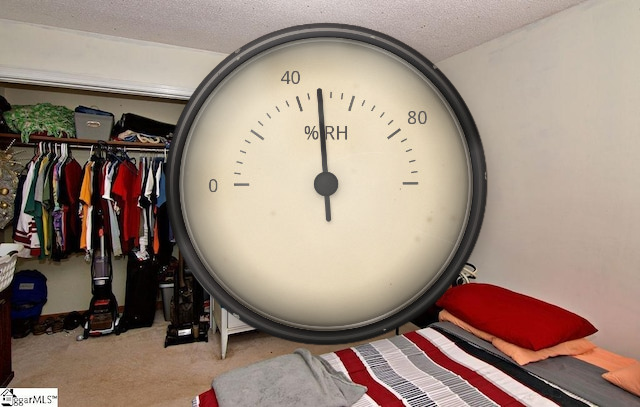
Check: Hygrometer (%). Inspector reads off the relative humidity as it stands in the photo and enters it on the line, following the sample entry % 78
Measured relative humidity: % 48
